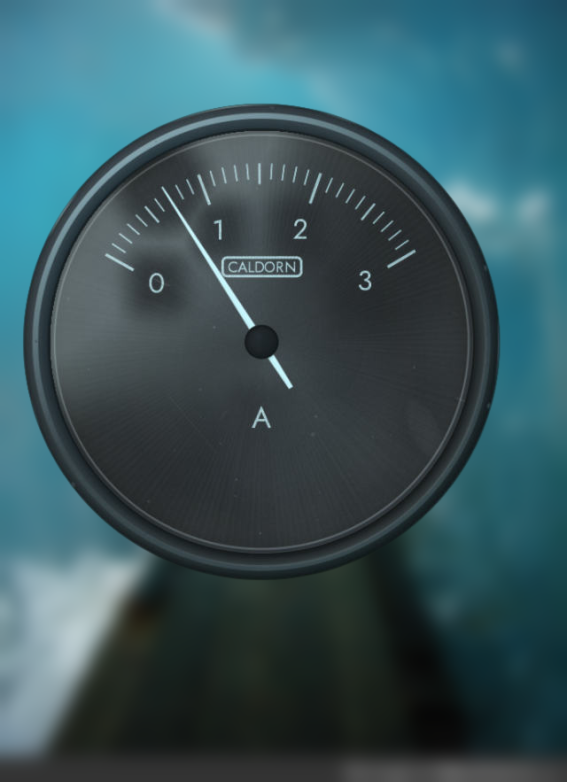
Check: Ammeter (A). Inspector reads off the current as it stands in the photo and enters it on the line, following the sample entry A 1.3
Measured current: A 0.7
